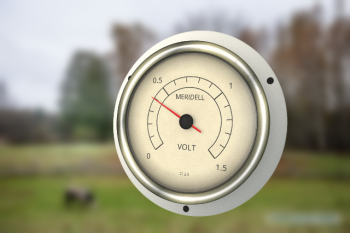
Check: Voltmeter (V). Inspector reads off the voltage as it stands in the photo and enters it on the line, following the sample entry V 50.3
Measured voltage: V 0.4
